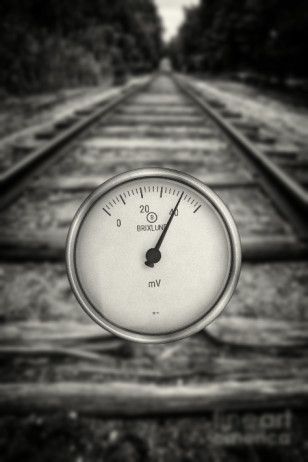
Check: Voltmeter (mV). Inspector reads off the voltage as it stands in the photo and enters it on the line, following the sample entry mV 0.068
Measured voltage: mV 40
